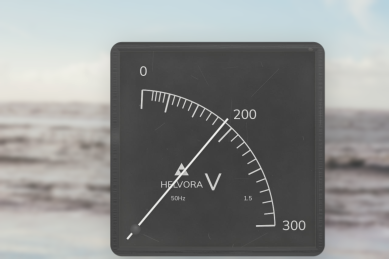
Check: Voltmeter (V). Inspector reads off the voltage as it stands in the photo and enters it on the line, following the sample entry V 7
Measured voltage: V 190
